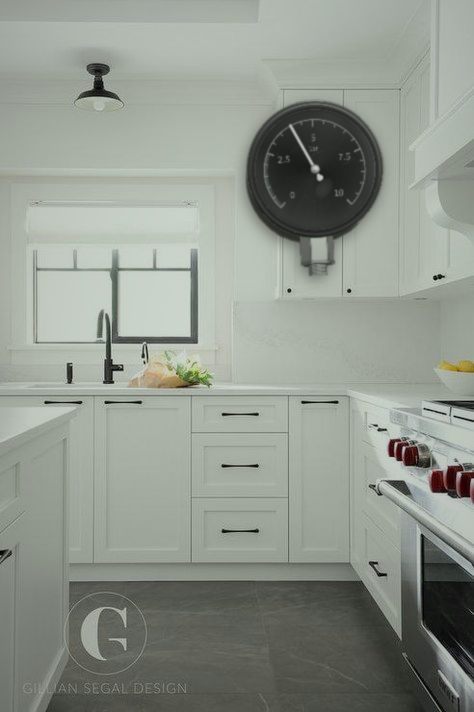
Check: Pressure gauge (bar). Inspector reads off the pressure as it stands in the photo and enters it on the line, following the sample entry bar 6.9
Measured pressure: bar 4
